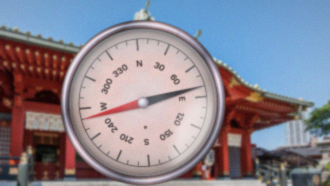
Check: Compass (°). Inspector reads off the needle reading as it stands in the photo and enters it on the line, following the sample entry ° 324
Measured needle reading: ° 260
